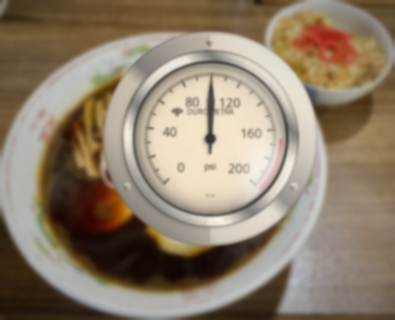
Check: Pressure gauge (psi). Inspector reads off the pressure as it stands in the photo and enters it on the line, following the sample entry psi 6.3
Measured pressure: psi 100
